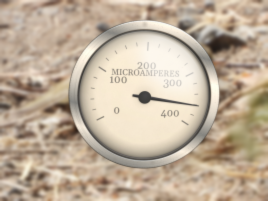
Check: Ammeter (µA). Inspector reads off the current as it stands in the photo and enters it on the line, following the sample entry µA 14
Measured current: µA 360
